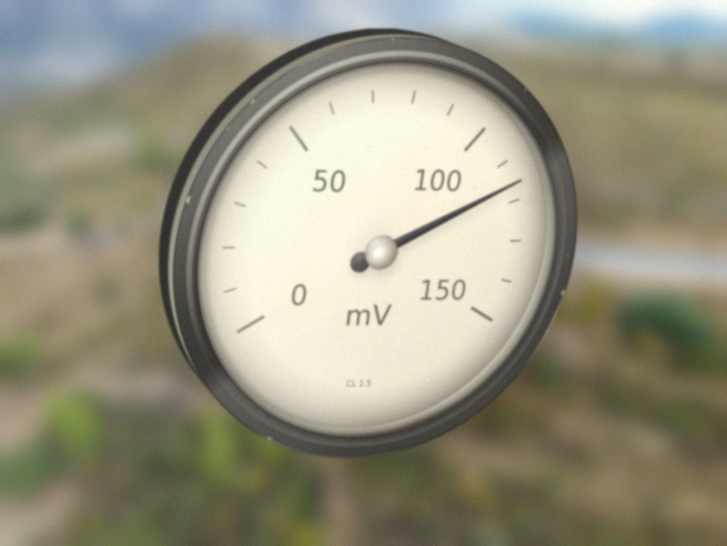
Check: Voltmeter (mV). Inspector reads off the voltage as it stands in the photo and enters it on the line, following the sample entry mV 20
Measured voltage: mV 115
